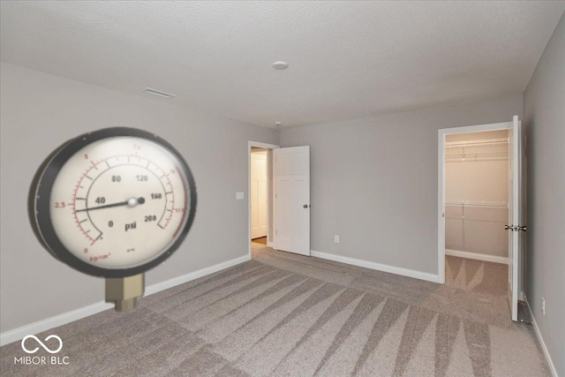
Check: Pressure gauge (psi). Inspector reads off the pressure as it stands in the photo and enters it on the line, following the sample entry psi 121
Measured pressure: psi 30
